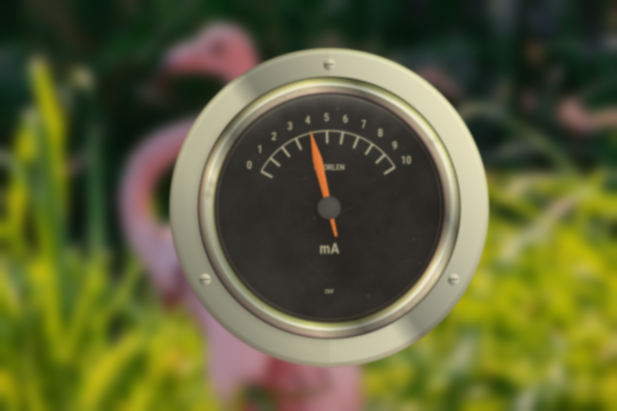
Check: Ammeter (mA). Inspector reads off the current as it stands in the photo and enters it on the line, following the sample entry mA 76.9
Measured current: mA 4
